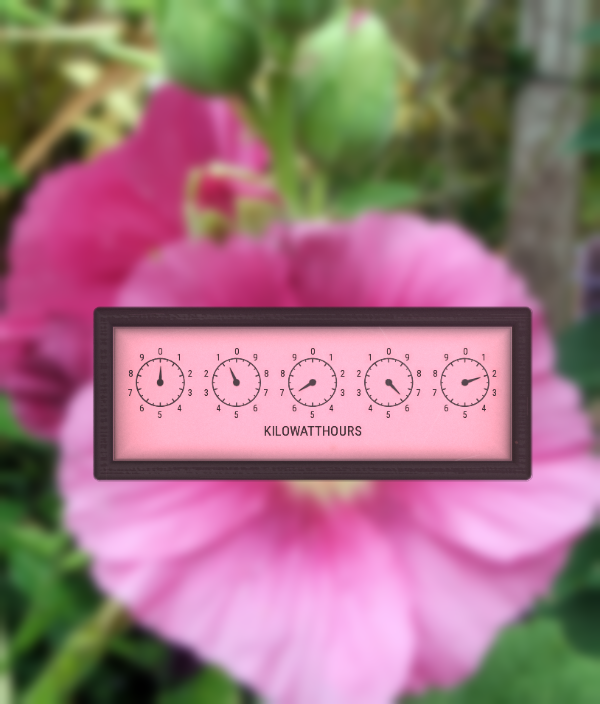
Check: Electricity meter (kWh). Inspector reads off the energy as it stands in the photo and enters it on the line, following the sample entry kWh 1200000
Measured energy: kWh 662
